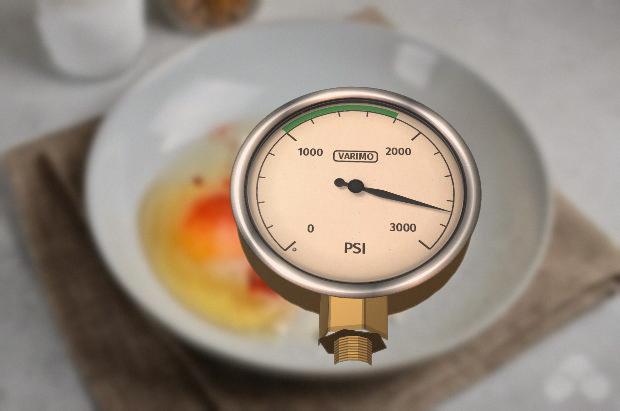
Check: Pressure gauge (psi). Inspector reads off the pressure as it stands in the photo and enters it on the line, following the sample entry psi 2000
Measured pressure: psi 2700
